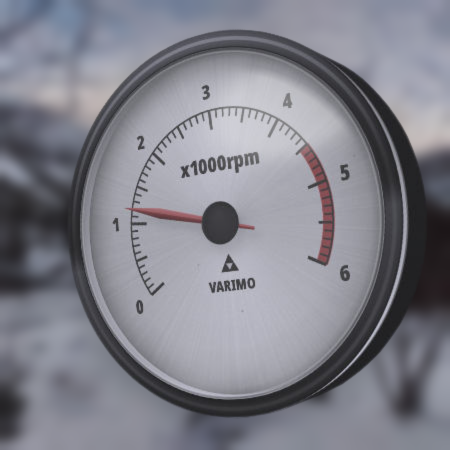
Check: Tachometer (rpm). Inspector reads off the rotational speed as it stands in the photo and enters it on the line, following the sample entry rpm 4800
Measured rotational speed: rpm 1200
